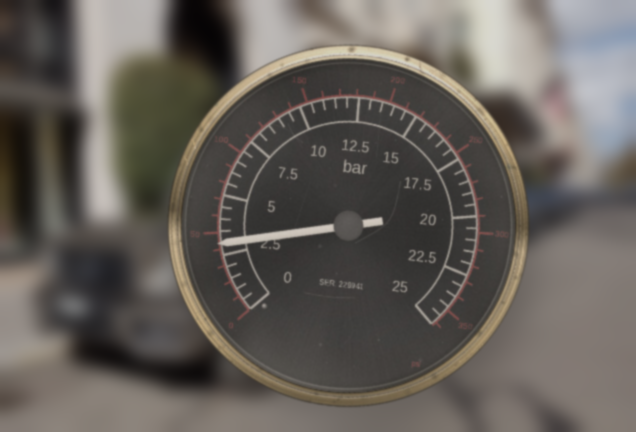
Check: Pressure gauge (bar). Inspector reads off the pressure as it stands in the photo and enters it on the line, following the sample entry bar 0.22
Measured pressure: bar 3
